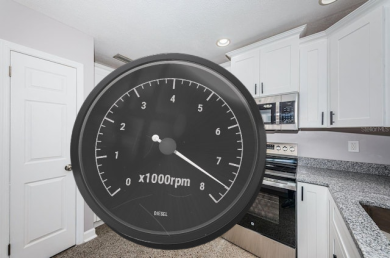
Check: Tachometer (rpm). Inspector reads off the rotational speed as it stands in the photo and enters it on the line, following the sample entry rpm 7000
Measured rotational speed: rpm 7600
